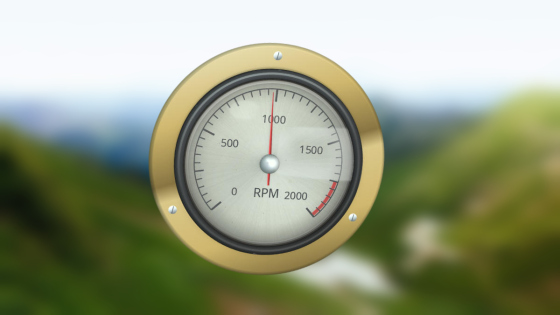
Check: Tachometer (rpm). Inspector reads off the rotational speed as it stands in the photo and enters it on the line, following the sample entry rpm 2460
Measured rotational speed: rpm 975
